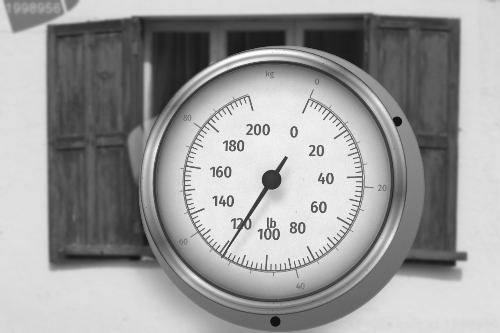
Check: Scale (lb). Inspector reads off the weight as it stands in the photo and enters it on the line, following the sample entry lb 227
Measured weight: lb 118
